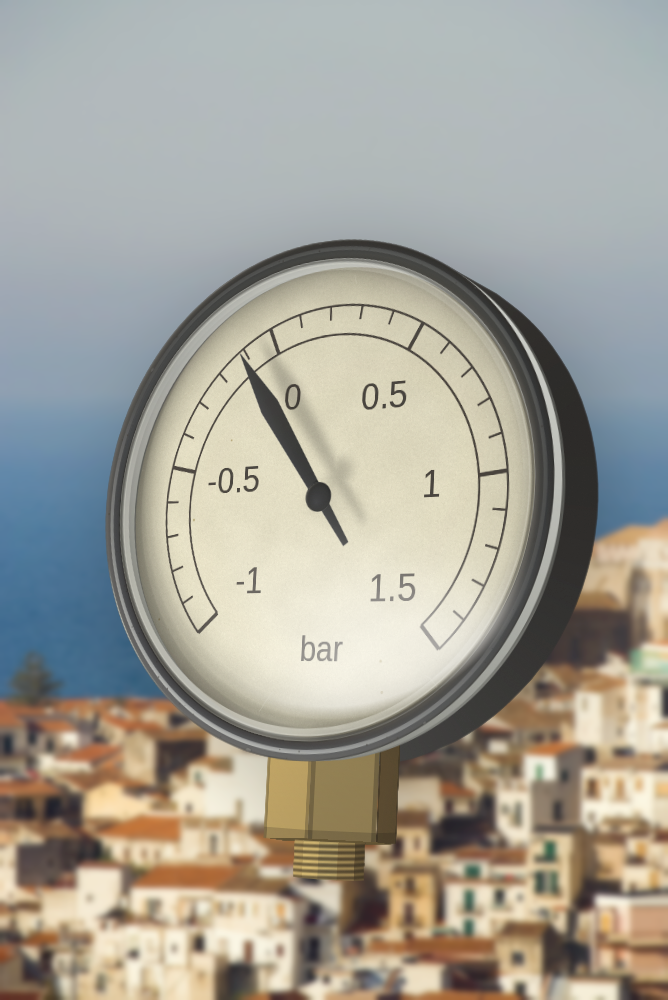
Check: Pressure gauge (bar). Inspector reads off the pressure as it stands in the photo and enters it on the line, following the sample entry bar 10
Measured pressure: bar -0.1
